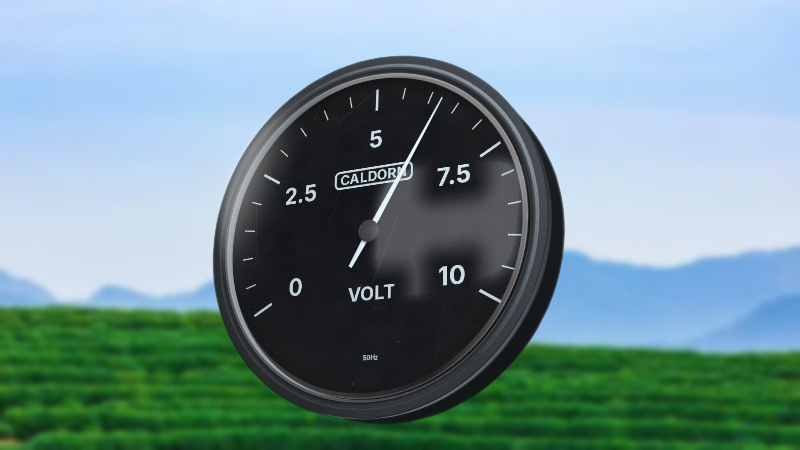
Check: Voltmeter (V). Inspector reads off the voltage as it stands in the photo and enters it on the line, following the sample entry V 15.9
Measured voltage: V 6.25
